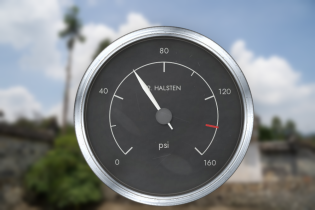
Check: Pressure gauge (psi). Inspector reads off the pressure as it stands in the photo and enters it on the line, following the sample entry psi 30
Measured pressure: psi 60
